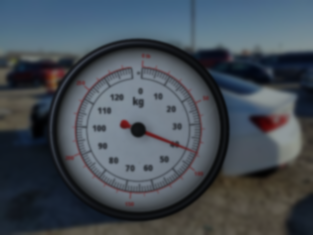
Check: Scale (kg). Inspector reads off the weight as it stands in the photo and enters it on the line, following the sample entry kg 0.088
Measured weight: kg 40
